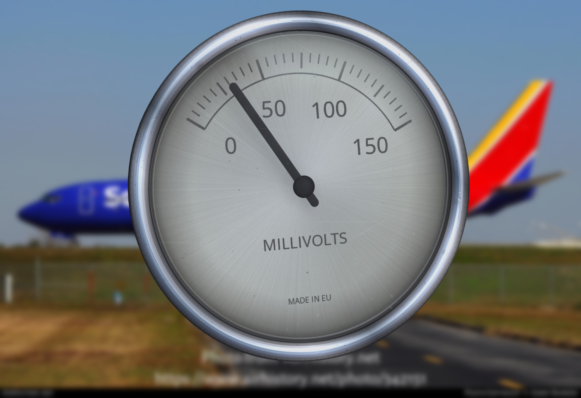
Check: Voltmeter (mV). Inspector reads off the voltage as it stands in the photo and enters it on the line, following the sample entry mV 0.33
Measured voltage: mV 30
